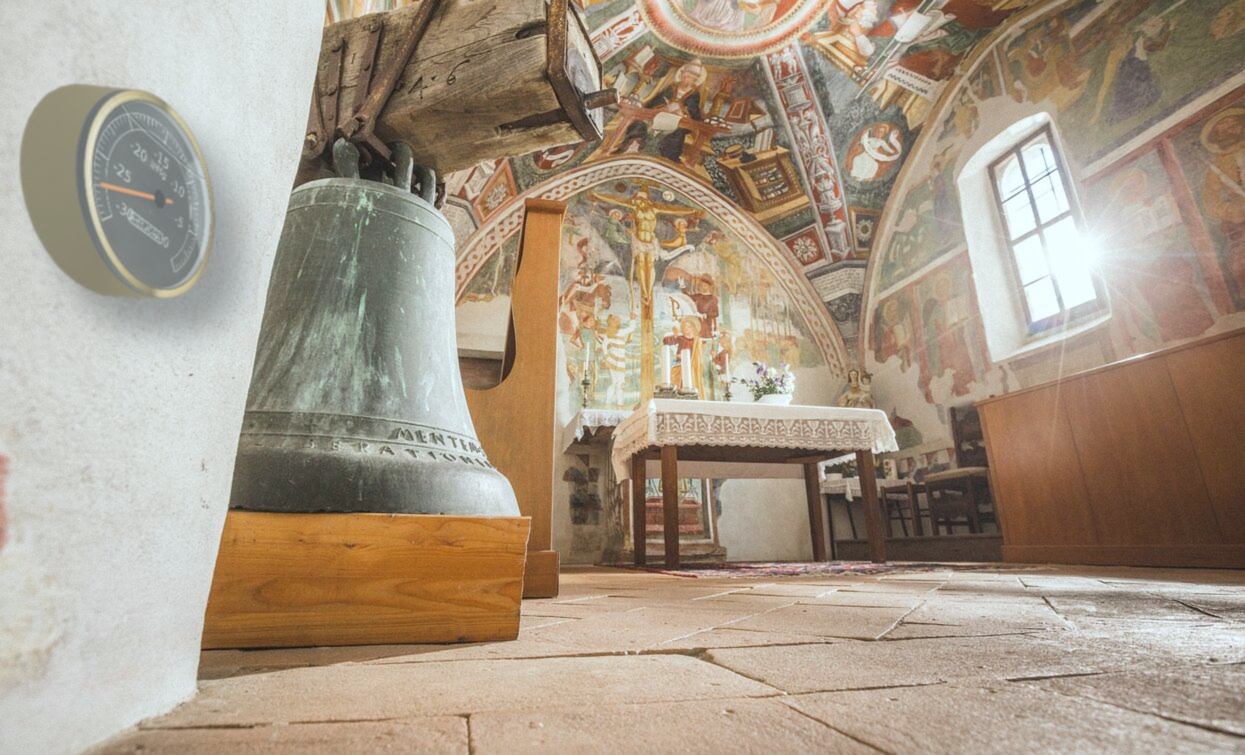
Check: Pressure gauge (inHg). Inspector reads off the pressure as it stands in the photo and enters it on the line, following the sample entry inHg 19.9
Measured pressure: inHg -27.5
